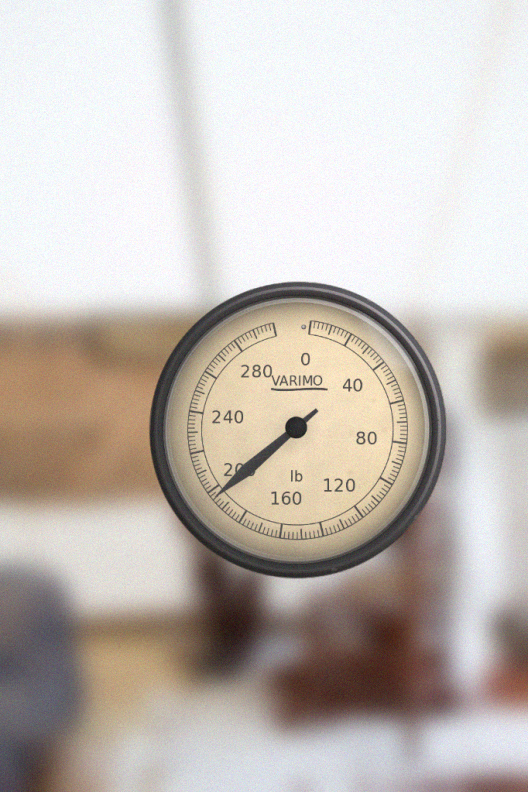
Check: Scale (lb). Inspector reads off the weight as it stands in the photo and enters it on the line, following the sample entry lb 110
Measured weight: lb 196
